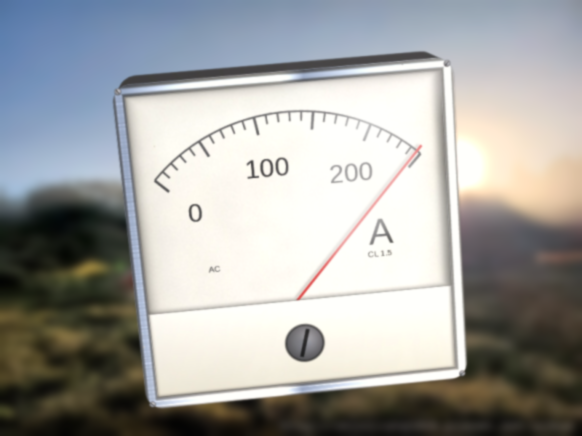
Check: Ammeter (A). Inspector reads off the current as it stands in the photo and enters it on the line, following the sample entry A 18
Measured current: A 245
